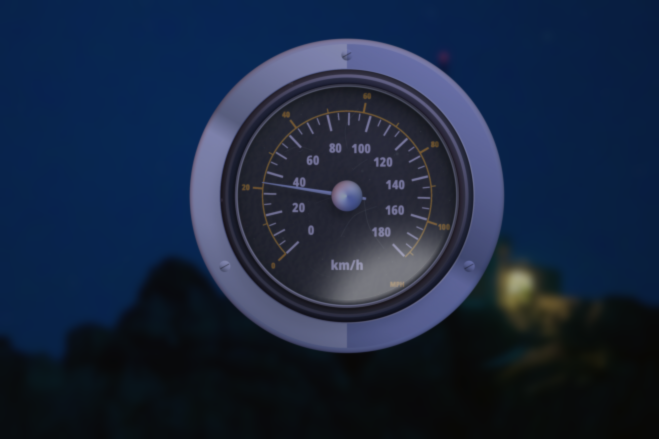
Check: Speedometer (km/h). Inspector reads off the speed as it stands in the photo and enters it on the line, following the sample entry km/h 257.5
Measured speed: km/h 35
